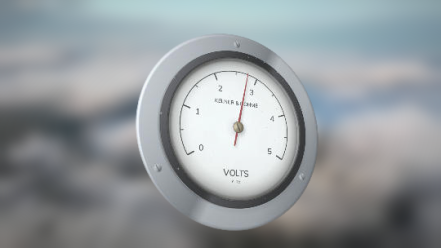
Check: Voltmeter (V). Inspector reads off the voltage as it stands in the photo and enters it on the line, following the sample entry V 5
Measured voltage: V 2.75
